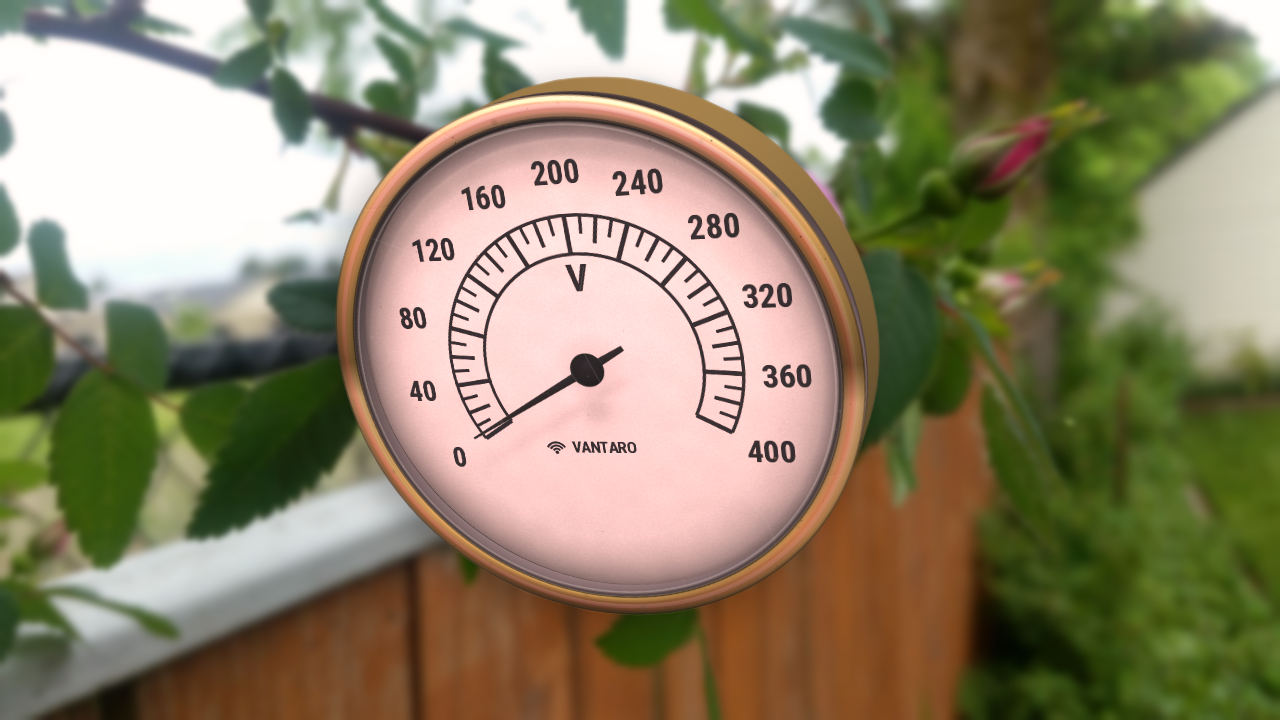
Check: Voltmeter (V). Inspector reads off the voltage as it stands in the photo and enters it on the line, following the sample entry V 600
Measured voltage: V 5
